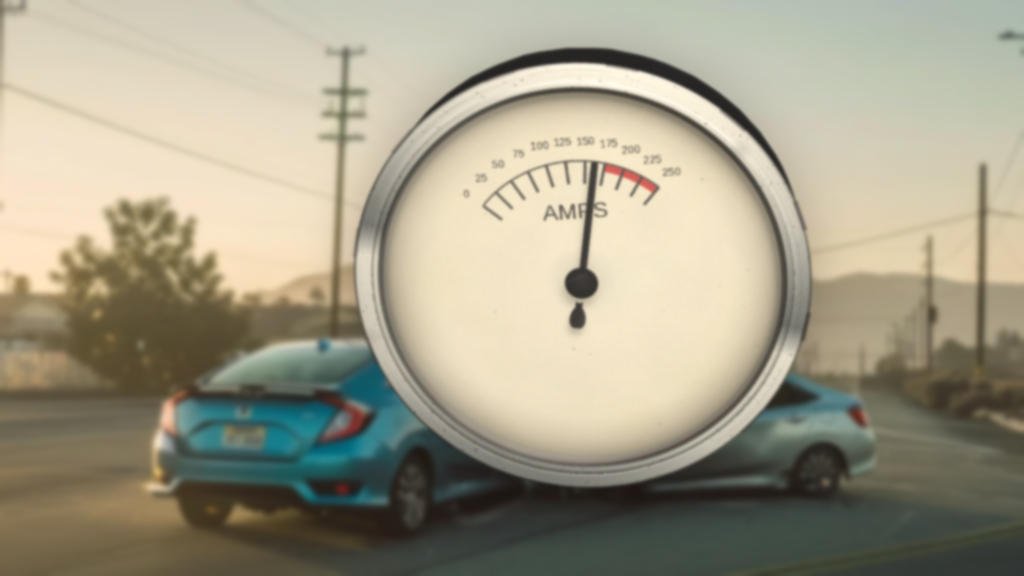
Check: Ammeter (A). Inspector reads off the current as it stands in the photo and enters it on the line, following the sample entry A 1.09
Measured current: A 162.5
